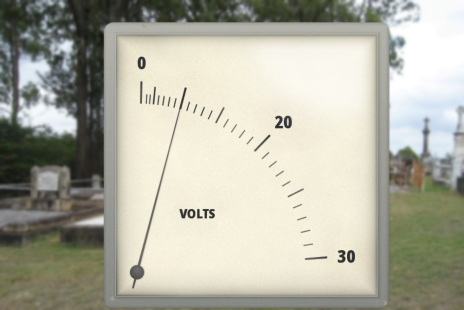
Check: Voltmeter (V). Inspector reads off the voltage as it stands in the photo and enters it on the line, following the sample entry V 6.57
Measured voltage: V 10
